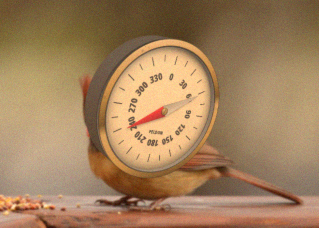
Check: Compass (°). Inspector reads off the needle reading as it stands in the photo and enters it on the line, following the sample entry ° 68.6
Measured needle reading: ° 240
